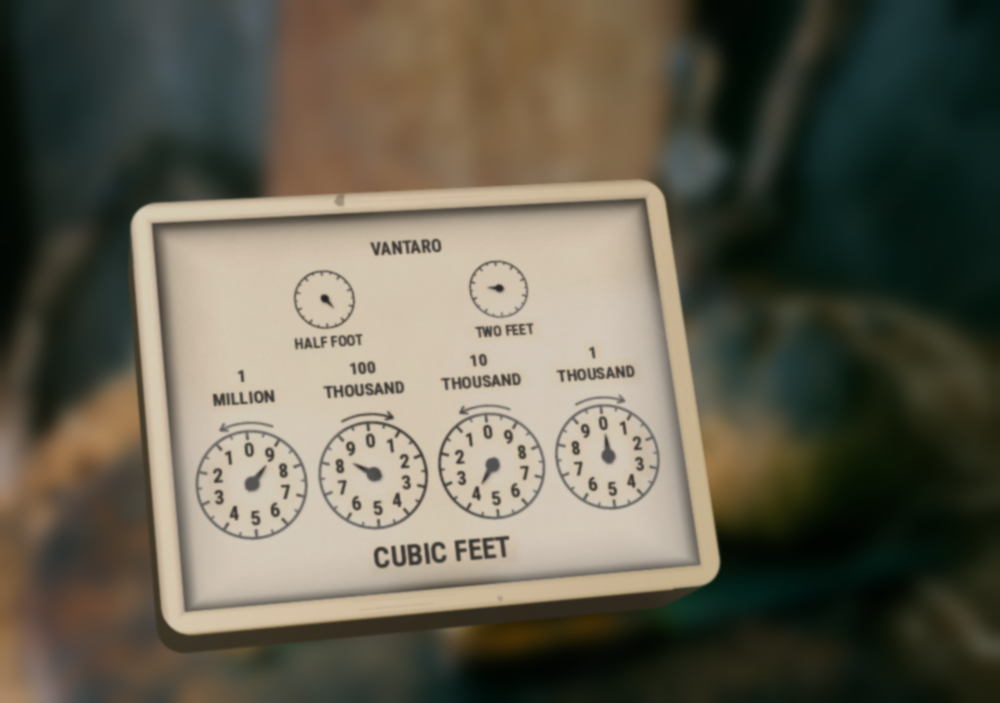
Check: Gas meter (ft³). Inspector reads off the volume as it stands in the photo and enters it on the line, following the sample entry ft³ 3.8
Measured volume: ft³ 884000
